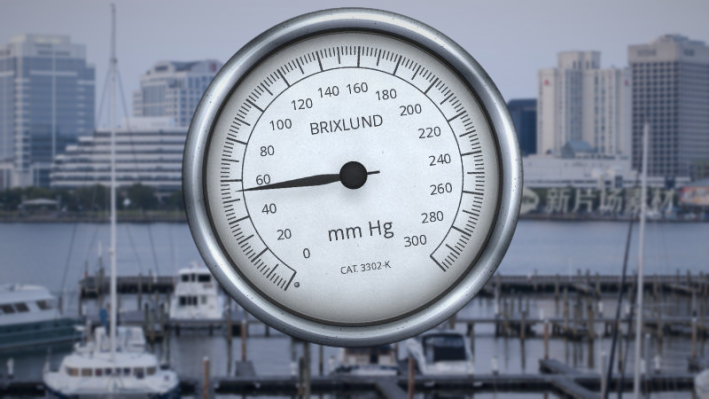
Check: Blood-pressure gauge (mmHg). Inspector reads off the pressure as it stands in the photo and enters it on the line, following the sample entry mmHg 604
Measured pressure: mmHg 54
